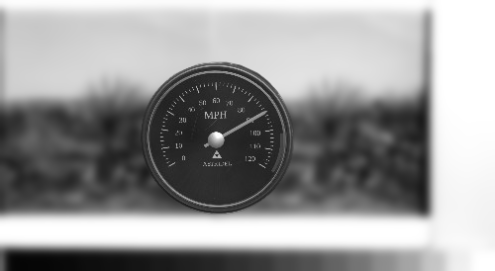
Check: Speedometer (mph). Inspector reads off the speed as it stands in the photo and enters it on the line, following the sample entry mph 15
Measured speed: mph 90
